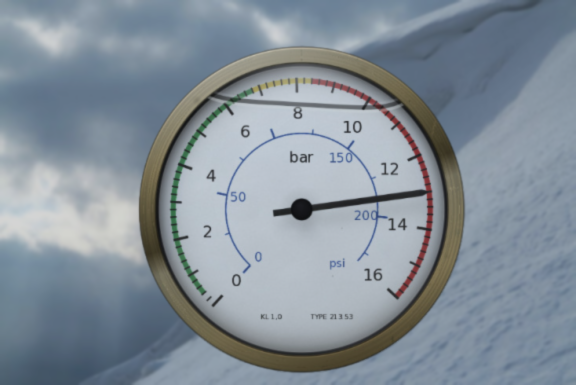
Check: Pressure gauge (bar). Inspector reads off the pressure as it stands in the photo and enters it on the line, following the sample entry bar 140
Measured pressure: bar 13
